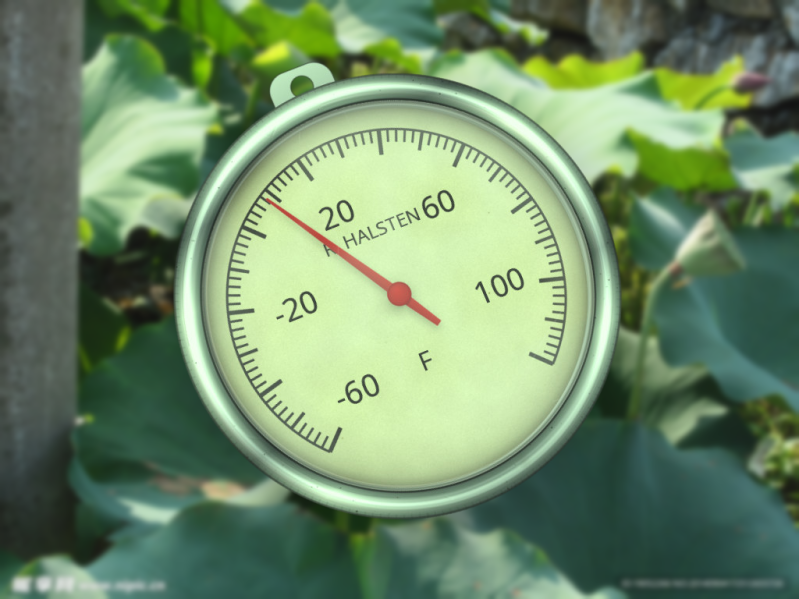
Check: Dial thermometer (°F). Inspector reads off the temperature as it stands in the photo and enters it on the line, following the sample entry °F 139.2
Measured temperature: °F 8
